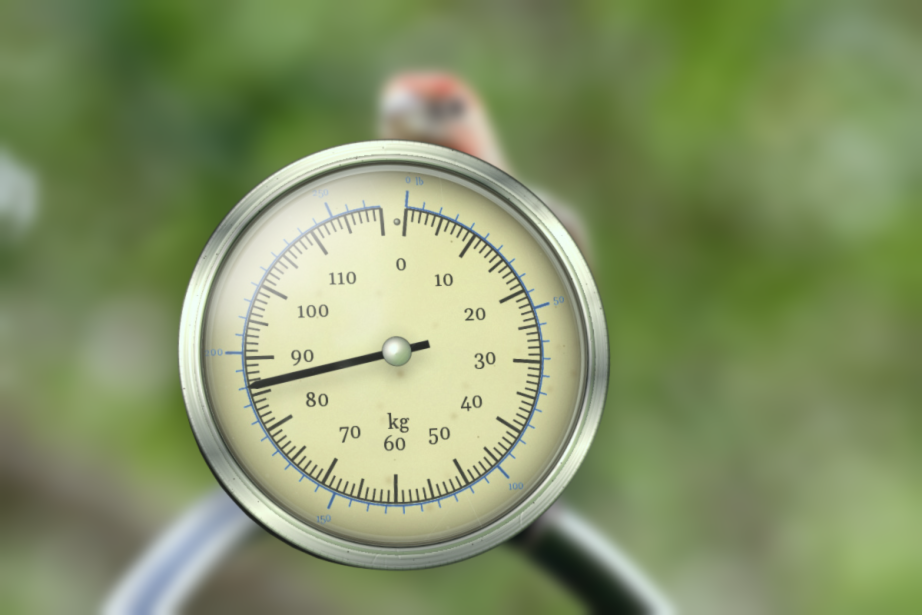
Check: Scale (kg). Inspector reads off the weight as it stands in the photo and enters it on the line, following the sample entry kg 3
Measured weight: kg 86
